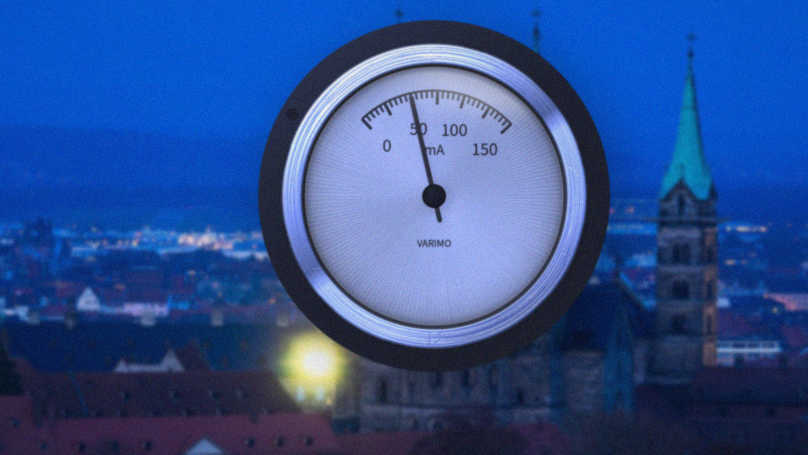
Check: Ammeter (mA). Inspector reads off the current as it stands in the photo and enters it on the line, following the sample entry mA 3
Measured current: mA 50
